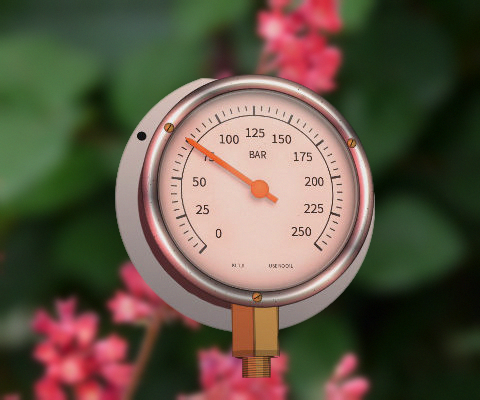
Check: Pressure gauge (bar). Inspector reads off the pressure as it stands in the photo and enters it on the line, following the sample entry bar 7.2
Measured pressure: bar 75
